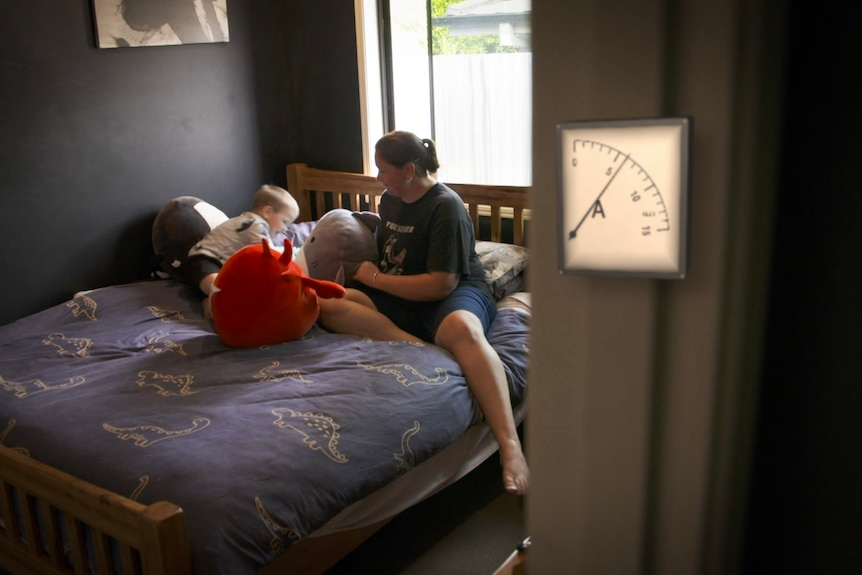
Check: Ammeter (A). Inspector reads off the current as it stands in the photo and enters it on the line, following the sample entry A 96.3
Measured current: A 6
